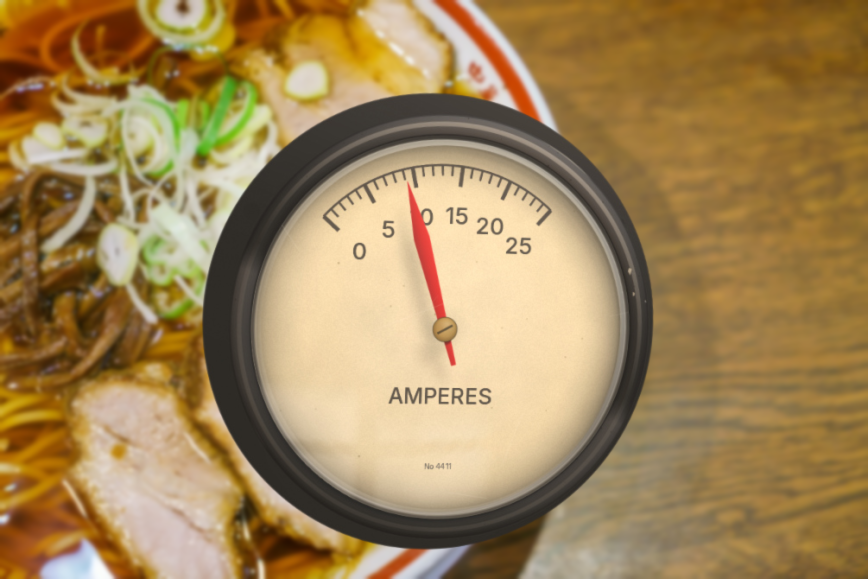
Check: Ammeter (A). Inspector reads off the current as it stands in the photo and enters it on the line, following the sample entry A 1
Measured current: A 9
